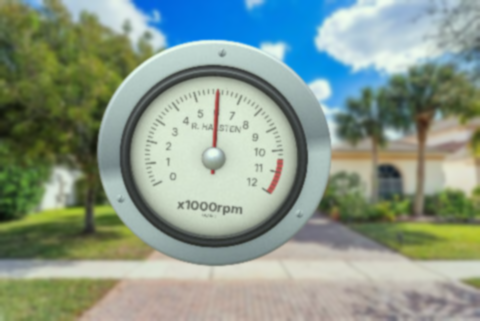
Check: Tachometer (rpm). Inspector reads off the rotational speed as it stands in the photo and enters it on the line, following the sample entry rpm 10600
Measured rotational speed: rpm 6000
